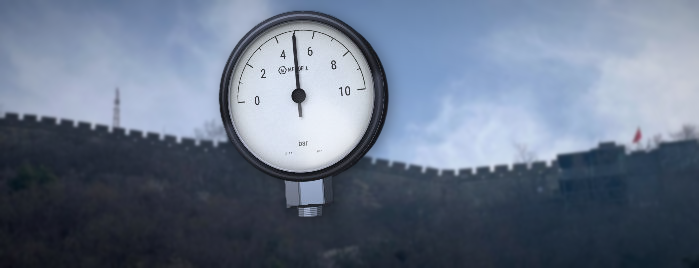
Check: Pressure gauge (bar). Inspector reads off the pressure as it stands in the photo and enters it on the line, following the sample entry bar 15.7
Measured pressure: bar 5
